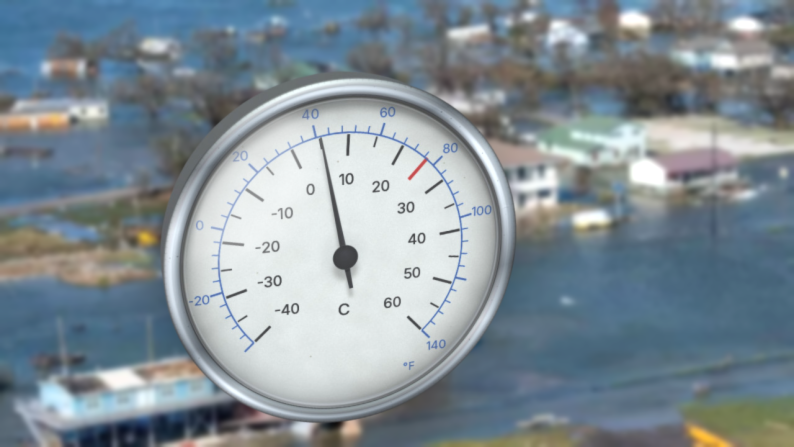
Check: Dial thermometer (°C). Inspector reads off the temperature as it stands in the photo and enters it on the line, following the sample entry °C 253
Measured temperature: °C 5
